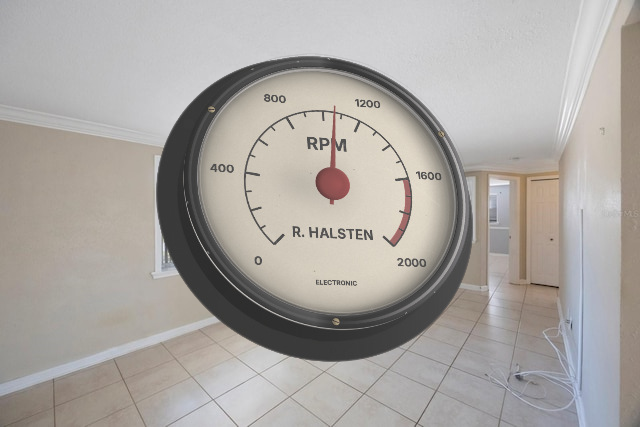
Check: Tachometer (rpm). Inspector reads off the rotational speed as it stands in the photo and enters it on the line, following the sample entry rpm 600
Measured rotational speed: rpm 1050
